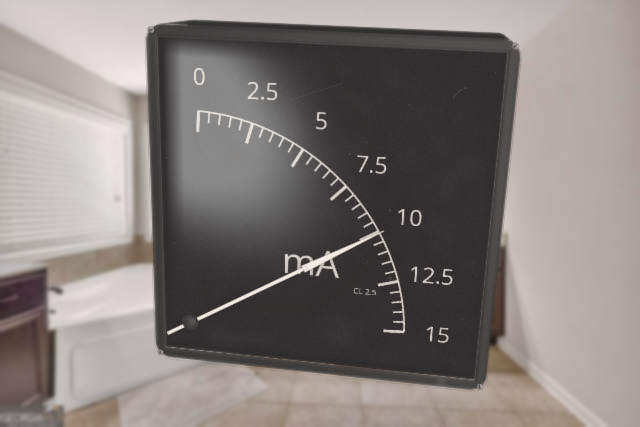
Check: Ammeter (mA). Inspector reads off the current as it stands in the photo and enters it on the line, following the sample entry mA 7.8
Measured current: mA 10
